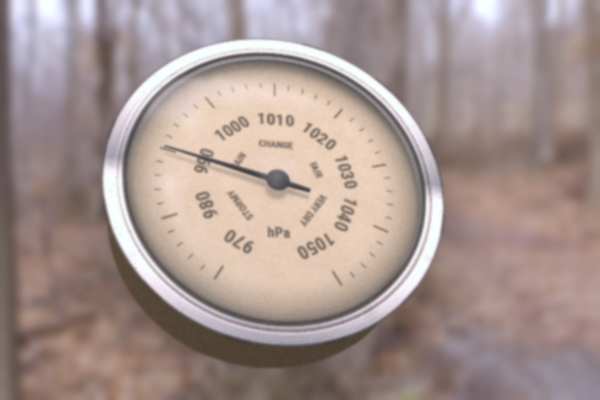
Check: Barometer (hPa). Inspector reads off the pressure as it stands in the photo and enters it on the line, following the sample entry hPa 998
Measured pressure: hPa 990
